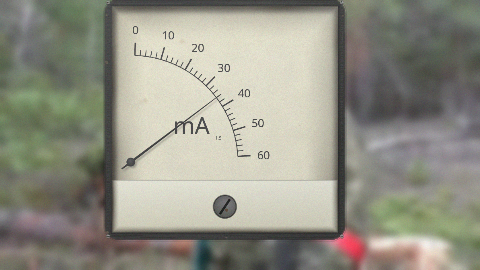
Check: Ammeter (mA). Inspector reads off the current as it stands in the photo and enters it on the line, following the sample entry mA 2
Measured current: mA 36
